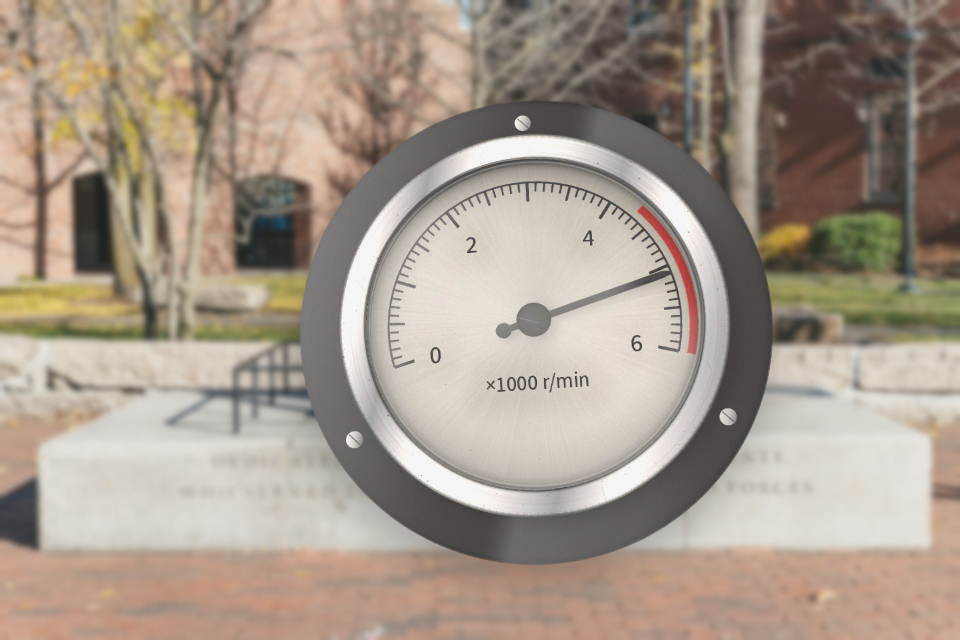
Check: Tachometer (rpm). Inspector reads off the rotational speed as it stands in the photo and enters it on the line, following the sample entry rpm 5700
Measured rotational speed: rpm 5100
